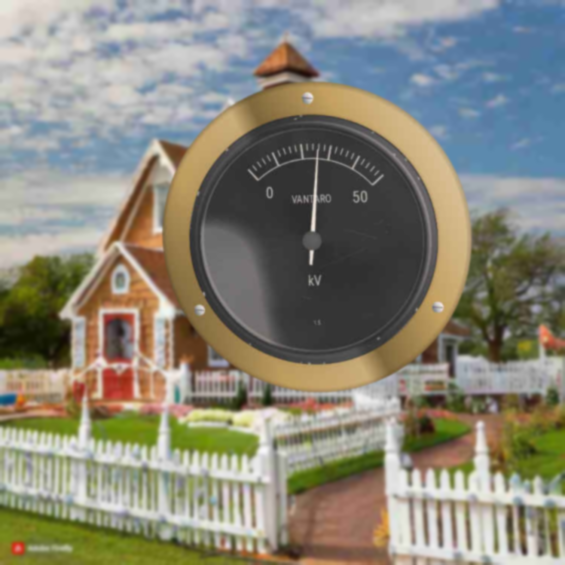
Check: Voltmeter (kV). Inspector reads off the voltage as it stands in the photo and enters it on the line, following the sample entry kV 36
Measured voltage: kV 26
